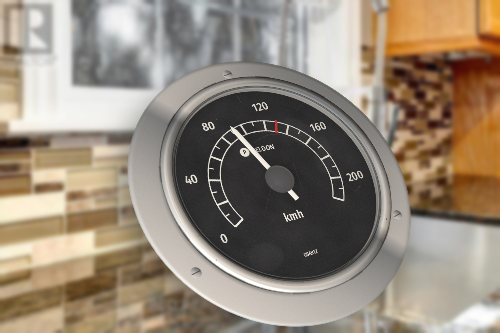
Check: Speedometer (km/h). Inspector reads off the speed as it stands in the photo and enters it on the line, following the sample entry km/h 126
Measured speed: km/h 90
